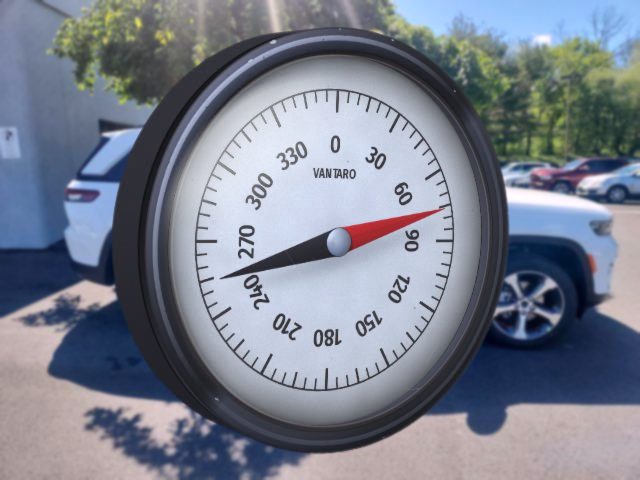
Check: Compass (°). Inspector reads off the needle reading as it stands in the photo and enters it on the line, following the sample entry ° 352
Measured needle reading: ° 75
